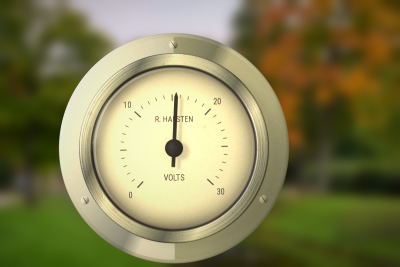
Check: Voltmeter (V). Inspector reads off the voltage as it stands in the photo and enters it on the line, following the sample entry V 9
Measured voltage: V 15.5
